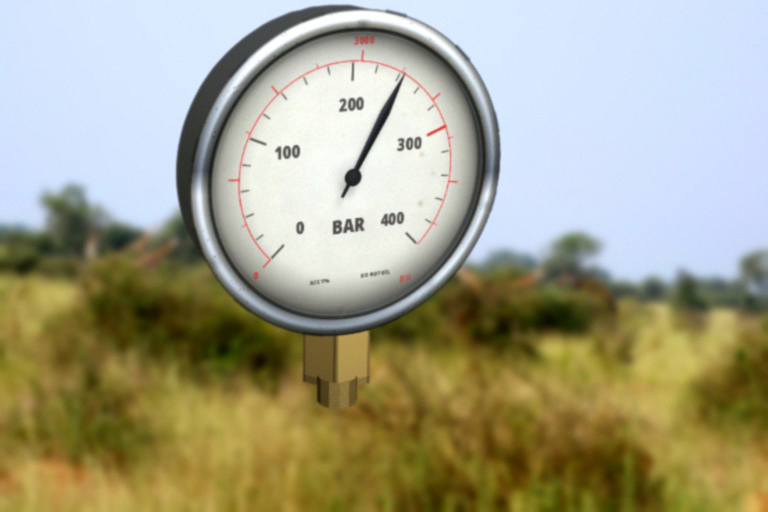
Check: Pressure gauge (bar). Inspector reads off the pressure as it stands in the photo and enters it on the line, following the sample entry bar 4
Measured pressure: bar 240
